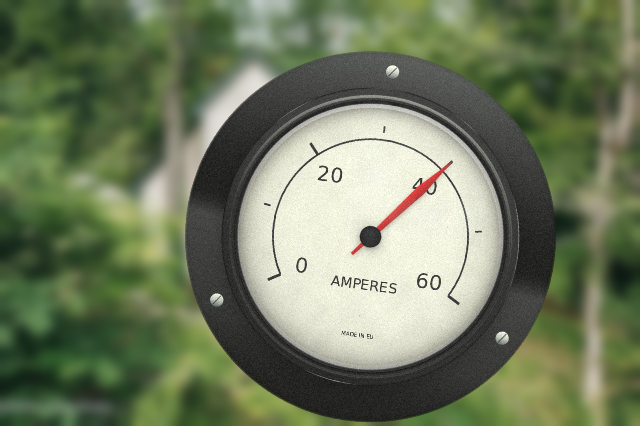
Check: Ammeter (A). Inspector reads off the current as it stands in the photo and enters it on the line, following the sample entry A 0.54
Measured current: A 40
